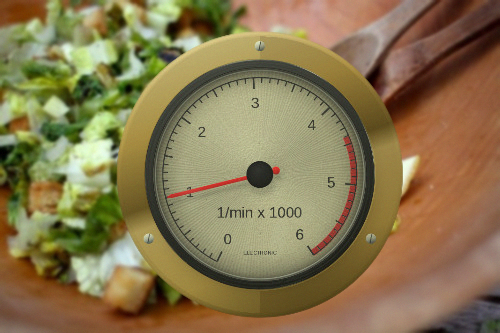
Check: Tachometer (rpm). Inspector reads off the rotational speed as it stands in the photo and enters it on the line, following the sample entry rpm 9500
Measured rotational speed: rpm 1000
